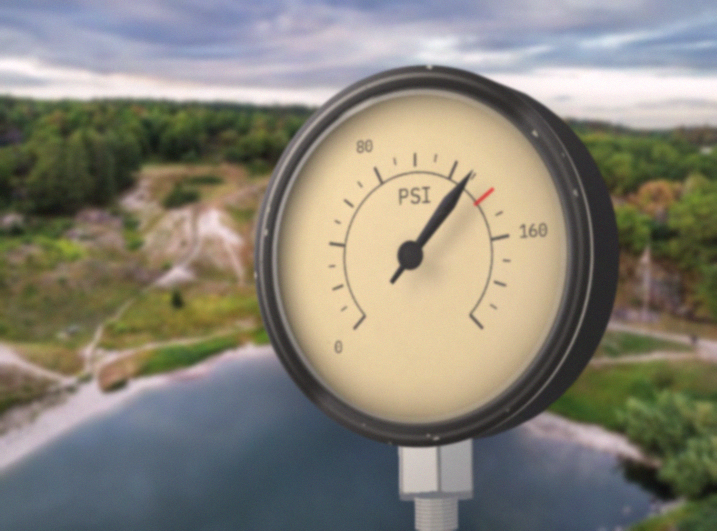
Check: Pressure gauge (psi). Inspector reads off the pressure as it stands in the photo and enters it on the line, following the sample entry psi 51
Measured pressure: psi 130
